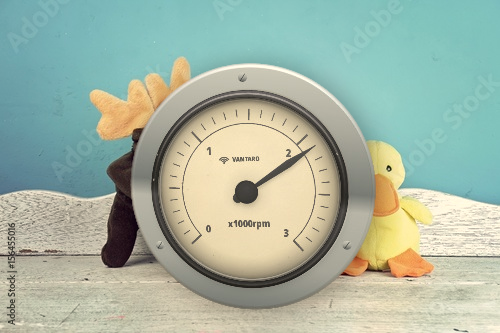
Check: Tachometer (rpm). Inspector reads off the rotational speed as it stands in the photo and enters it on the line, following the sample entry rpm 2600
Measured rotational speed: rpm 2100
